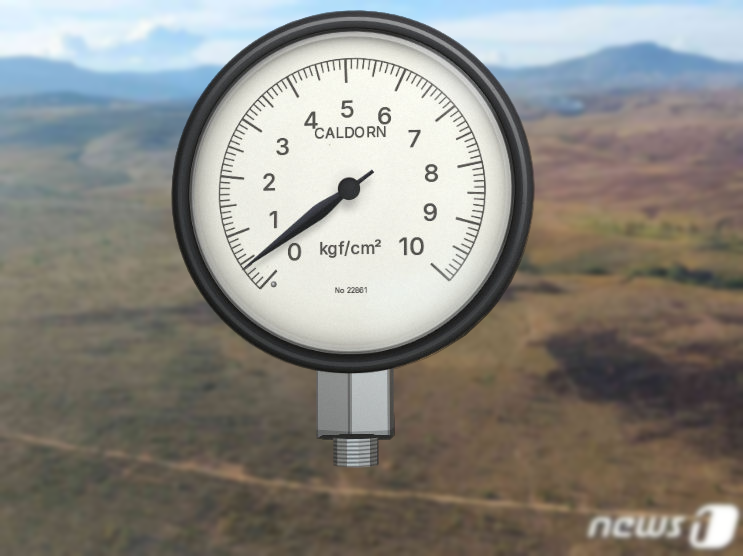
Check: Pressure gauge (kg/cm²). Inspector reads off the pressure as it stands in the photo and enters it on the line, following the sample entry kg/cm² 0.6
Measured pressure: kg/cm² 0.4
